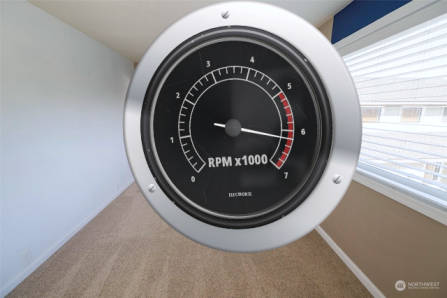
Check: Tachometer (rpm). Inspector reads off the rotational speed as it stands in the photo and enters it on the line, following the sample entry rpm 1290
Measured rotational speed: rpm 6200
